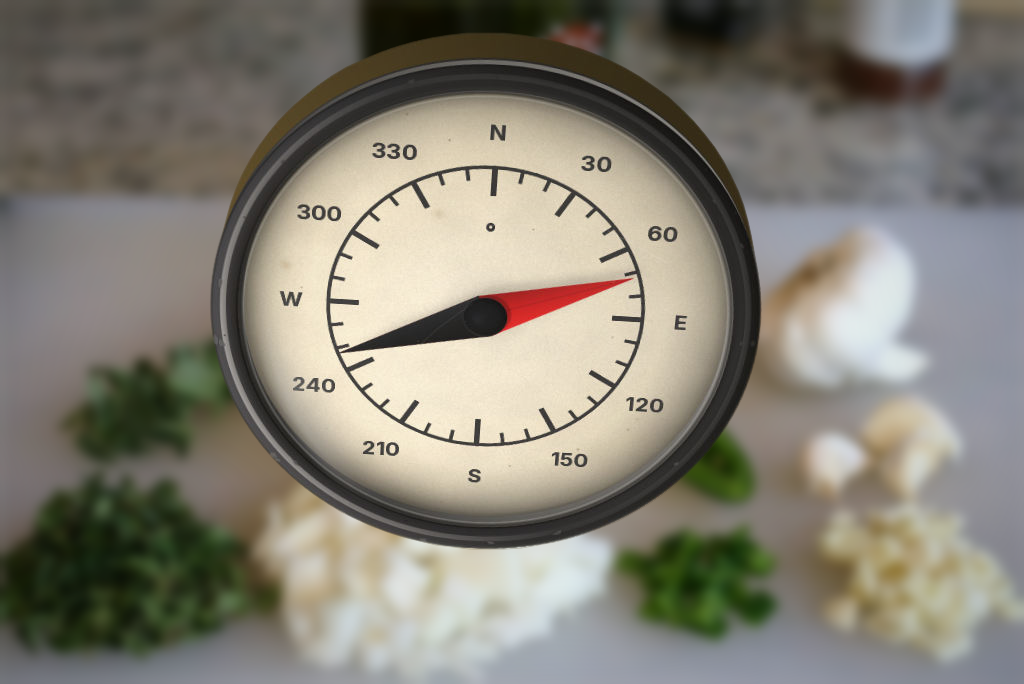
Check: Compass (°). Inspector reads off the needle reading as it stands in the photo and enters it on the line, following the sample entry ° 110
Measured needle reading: ° 70
